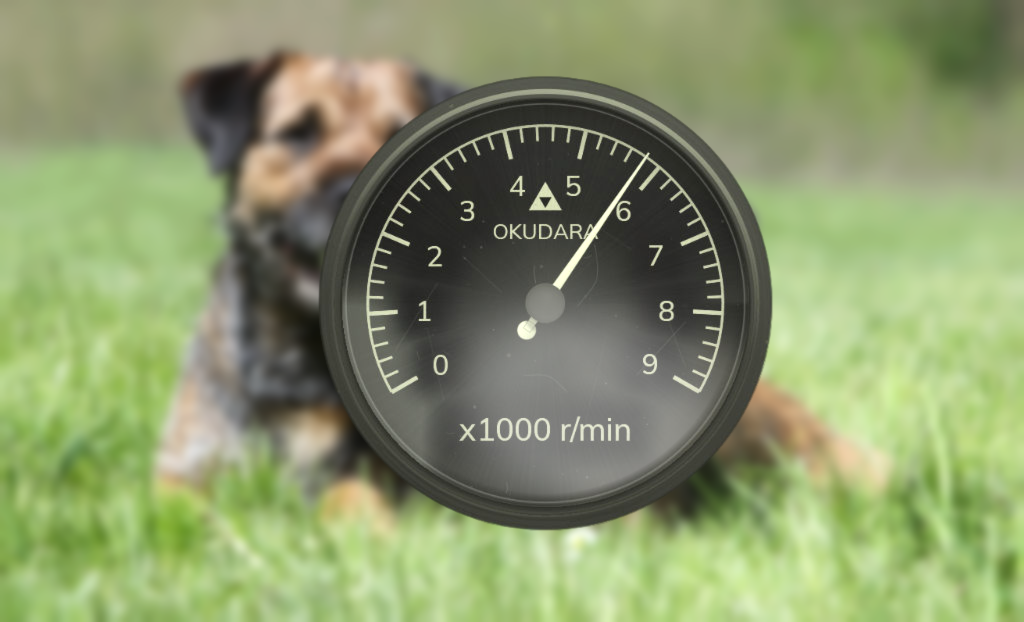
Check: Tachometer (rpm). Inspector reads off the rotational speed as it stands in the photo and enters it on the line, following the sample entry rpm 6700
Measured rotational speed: rpm 5800
